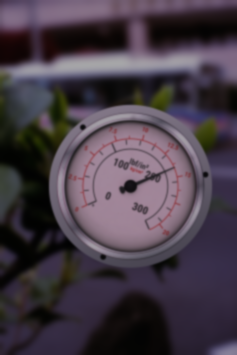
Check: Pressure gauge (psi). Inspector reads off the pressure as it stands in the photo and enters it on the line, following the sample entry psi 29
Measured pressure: psi 200
